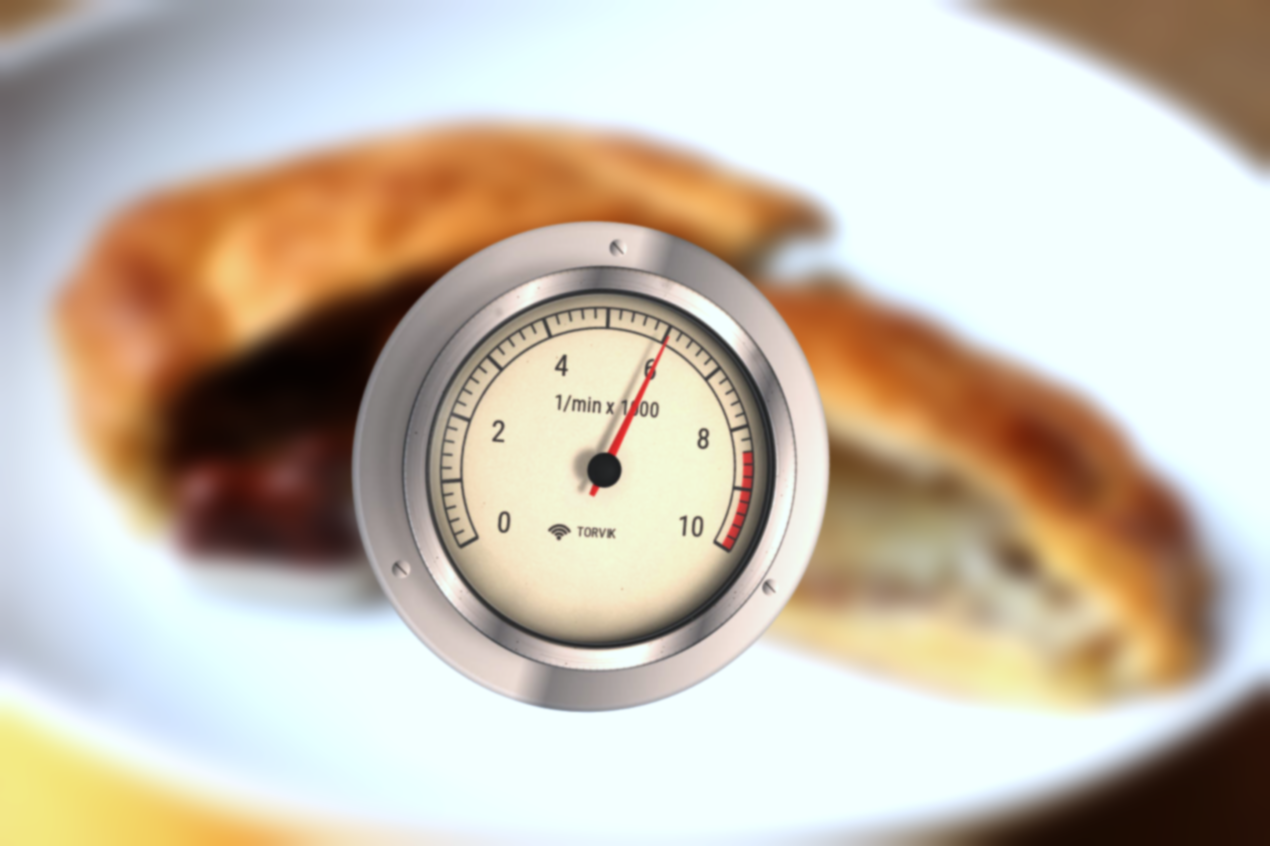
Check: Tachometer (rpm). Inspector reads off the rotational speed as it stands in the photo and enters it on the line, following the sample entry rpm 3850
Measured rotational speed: rpm 6000
